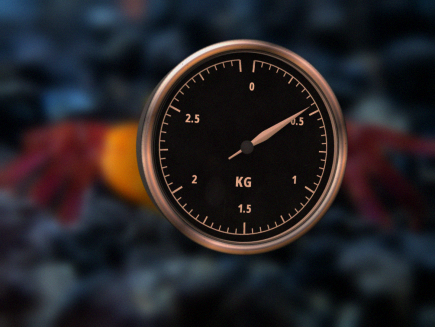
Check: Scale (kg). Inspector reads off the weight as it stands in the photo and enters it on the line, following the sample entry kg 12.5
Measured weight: kg 0.45
